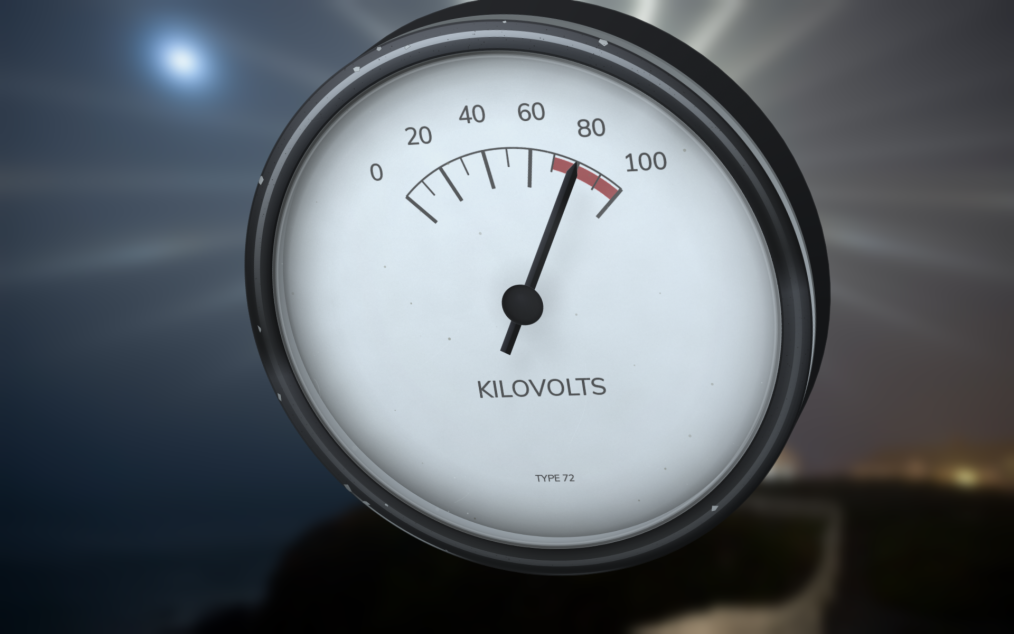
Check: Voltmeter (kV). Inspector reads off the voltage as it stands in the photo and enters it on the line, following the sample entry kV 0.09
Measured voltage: kV 80
